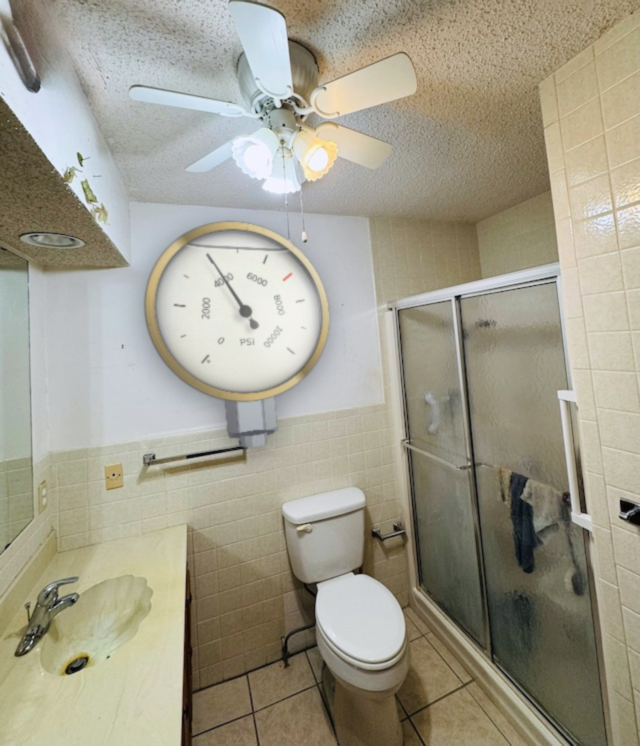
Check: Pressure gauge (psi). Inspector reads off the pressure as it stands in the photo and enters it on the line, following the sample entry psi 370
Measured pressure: psi 4000
